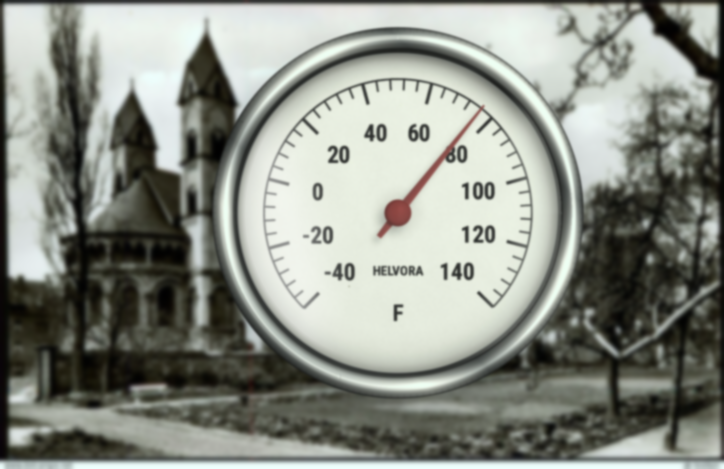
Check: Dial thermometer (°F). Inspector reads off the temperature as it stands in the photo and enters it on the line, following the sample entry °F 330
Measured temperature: °F 76
